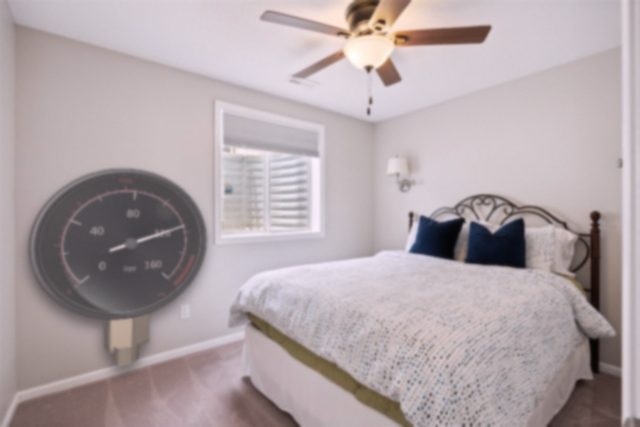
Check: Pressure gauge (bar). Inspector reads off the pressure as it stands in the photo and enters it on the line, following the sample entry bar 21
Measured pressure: bar 120
